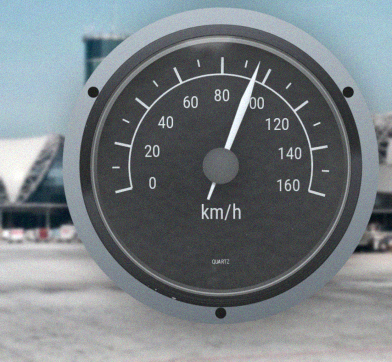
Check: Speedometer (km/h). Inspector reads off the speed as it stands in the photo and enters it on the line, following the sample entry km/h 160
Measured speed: km/h 95
